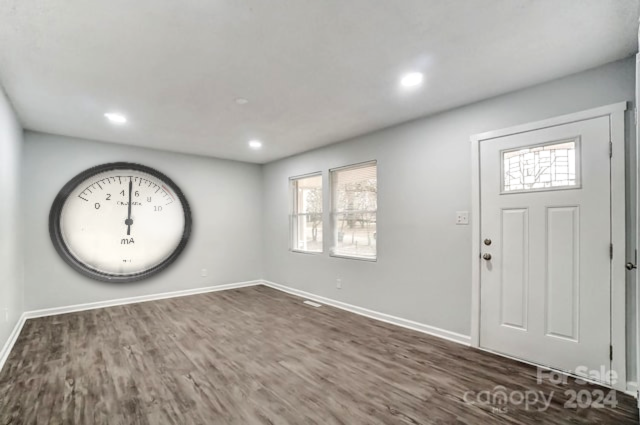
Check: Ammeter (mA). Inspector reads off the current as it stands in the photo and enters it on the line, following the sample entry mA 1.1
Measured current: mA 5
